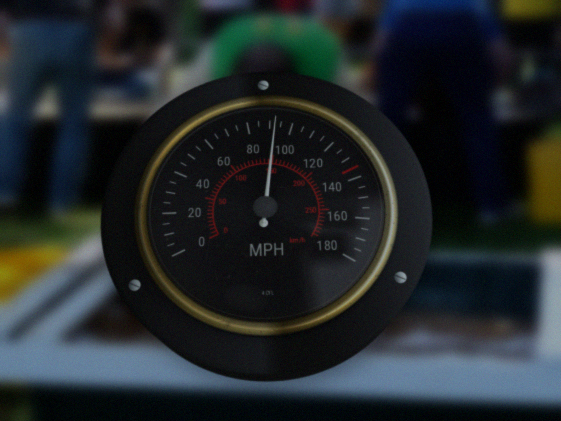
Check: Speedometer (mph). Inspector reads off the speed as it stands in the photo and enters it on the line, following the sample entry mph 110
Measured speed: mph 92.5
